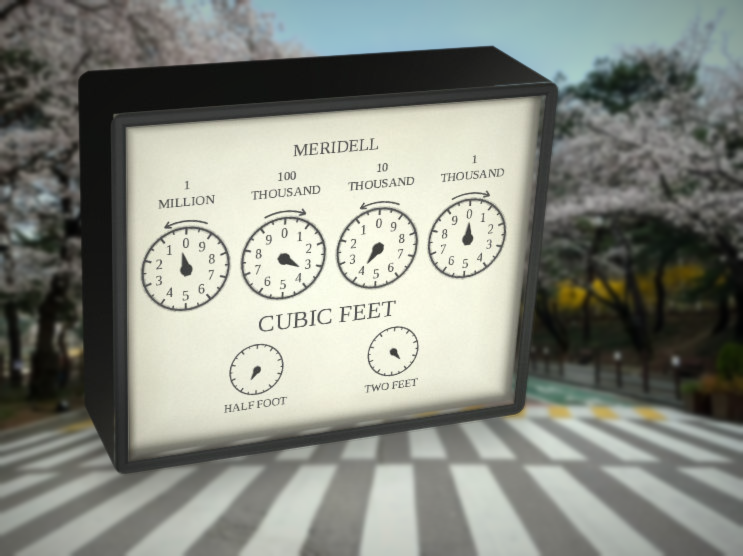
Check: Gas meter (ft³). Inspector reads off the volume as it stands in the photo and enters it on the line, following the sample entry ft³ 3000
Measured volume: ft³ 34000
